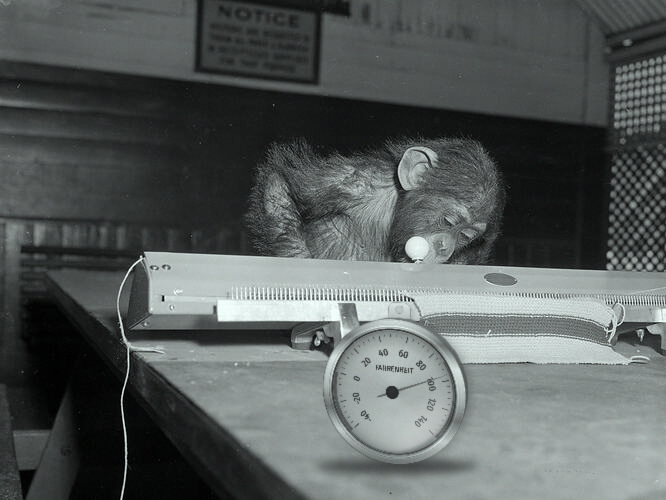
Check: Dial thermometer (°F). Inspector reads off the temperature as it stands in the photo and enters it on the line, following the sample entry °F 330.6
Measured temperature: °F 96
